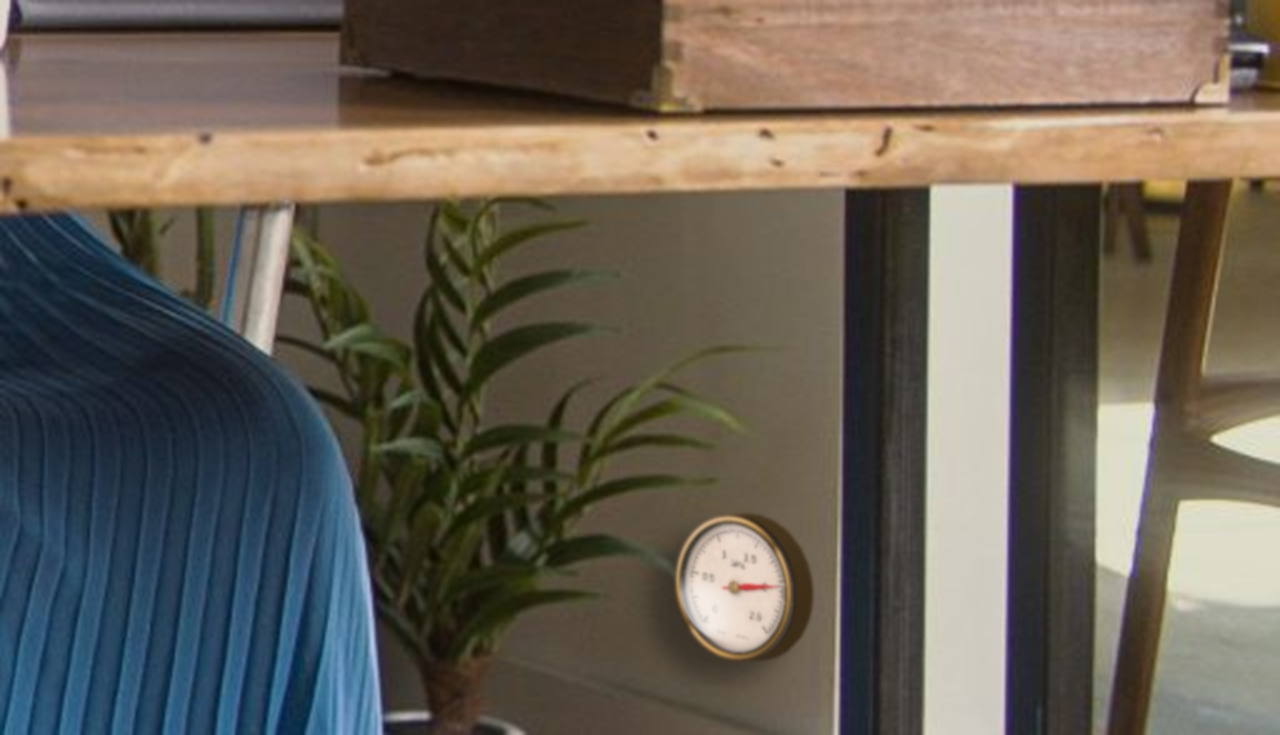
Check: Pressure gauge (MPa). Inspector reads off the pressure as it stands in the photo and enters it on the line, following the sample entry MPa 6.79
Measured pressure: MPa 2
